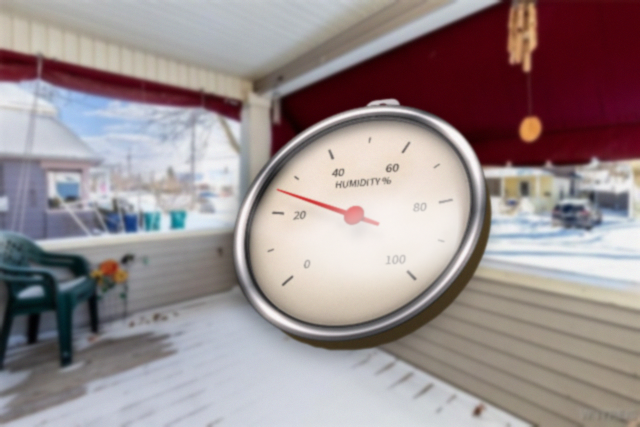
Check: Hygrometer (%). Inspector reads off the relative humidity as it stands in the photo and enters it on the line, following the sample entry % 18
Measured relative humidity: % 25
